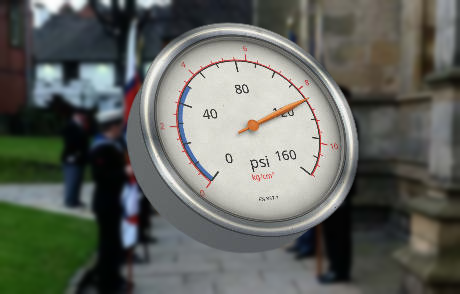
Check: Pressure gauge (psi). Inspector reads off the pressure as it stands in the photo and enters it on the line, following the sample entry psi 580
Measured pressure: psi 120
